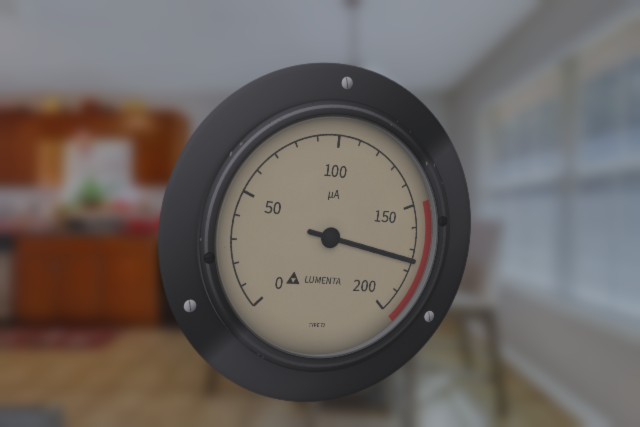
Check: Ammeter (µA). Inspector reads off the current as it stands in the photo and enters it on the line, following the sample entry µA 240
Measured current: µA 175
